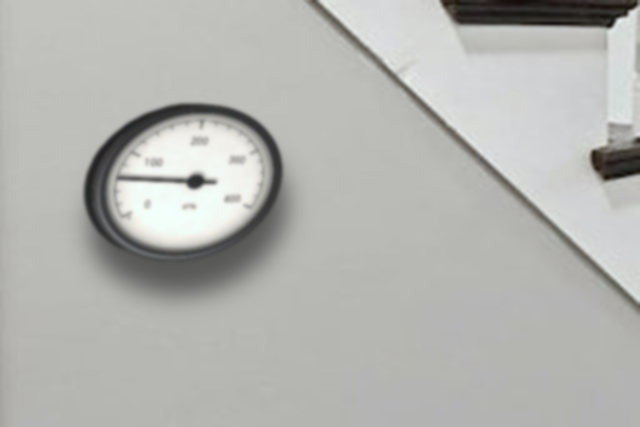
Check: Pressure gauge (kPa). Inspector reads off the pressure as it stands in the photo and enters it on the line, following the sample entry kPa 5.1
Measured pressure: kPa 60
